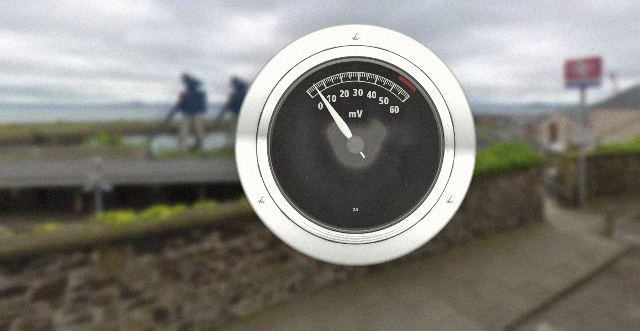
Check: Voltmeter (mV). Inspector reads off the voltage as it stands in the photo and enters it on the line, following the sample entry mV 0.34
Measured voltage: mV 5
